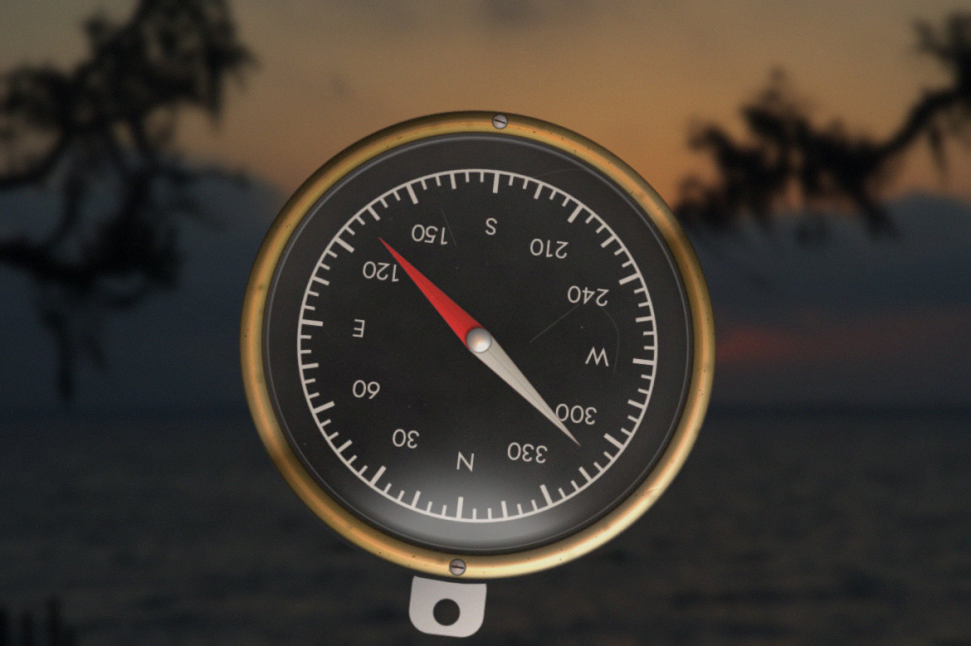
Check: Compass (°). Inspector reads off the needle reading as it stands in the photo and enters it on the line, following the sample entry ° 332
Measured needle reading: ° 130
